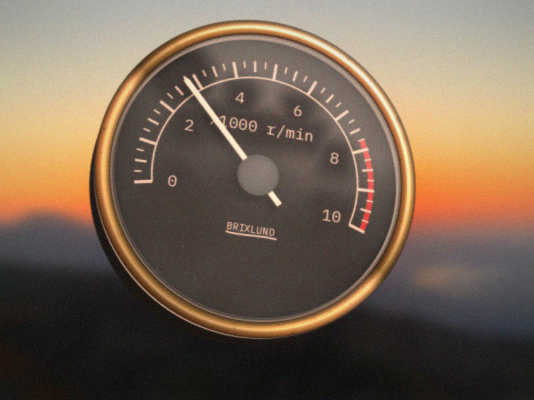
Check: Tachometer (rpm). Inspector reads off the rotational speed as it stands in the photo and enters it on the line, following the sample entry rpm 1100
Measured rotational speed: rpm 2750
